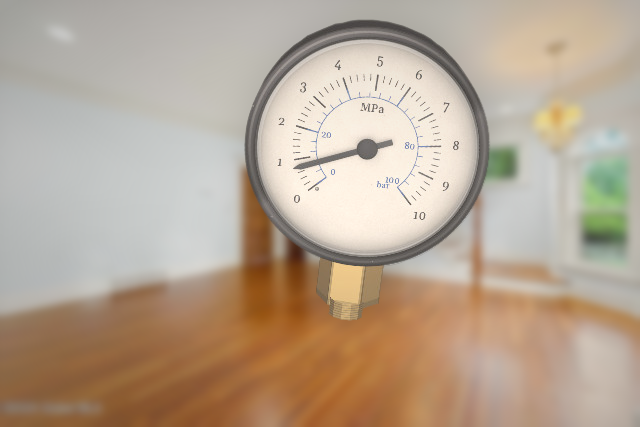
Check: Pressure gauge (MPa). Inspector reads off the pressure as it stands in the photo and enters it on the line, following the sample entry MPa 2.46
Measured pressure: MPa 0.8
